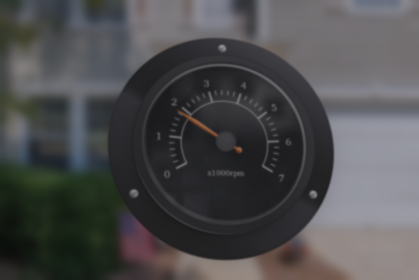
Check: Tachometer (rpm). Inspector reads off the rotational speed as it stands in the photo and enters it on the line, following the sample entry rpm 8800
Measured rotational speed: rpm 1800
